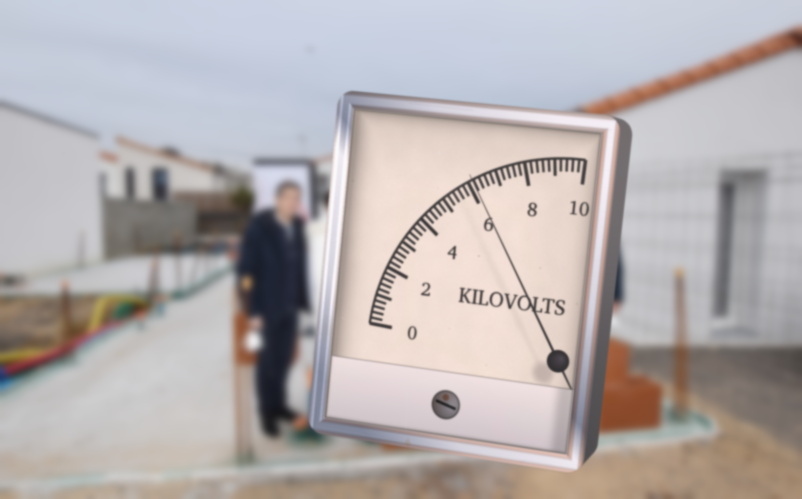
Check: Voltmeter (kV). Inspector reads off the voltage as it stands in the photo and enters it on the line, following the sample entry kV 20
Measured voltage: kV 6.2
